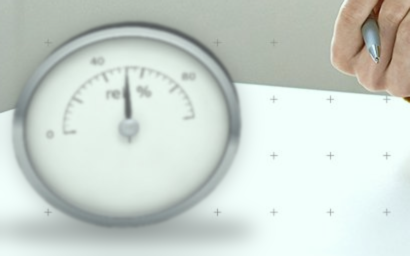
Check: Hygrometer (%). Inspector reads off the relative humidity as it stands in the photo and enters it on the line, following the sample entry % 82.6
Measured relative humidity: % 52
